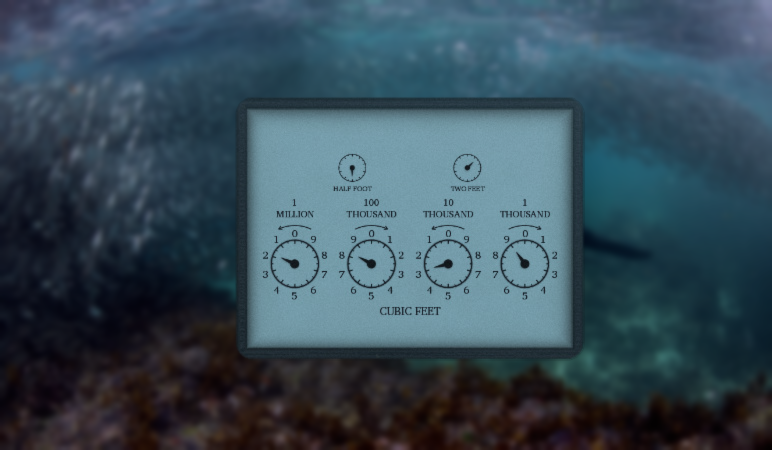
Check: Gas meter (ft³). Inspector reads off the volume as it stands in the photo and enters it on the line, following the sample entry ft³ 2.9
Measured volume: ft³ 182900
